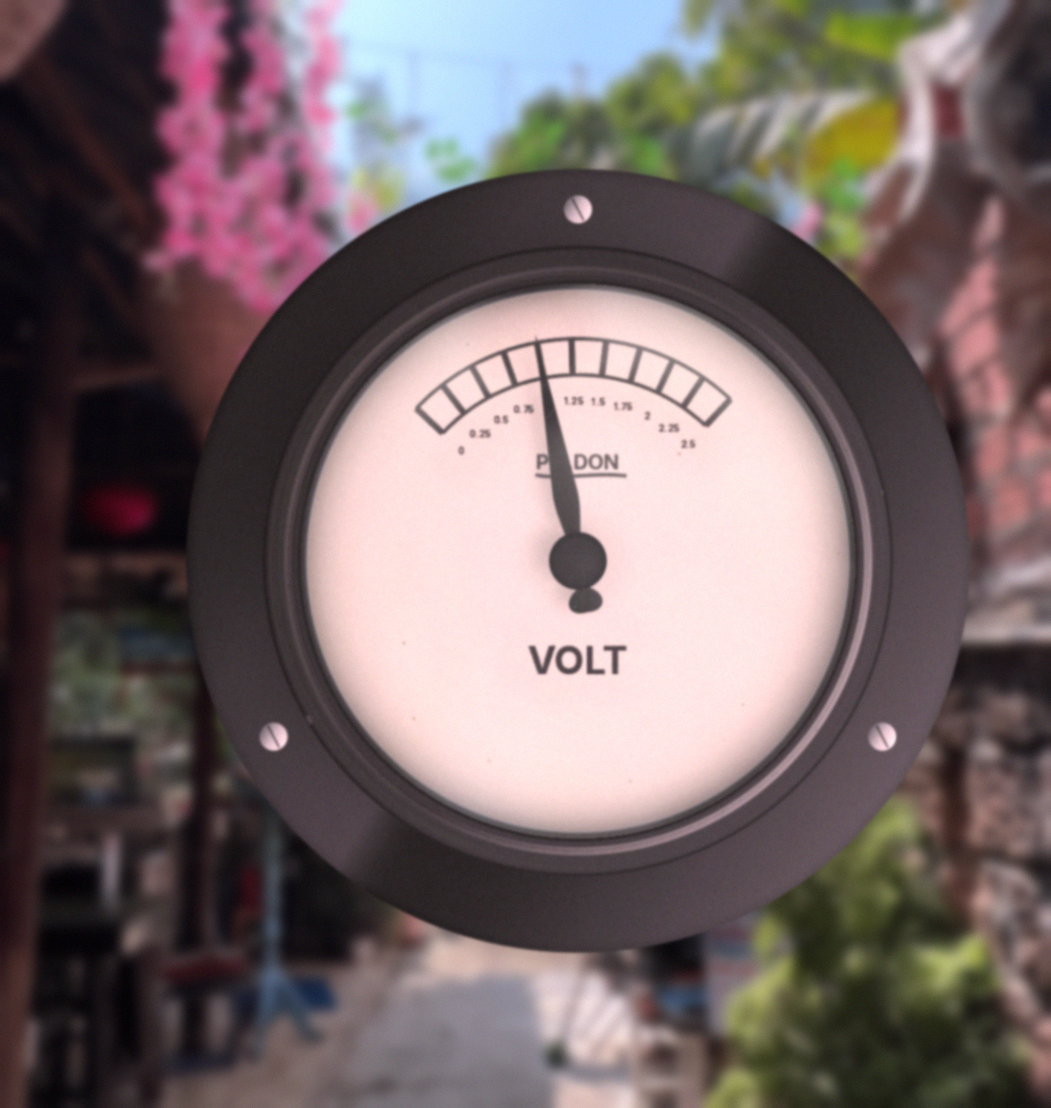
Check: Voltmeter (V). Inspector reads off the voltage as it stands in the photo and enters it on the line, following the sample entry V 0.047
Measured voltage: V 1
